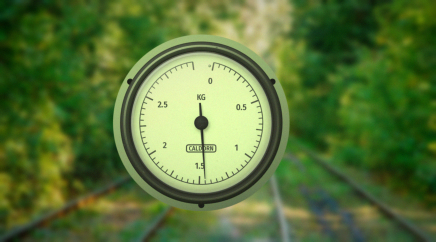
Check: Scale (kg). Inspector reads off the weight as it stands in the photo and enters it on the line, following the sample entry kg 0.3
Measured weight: kg 1.45
